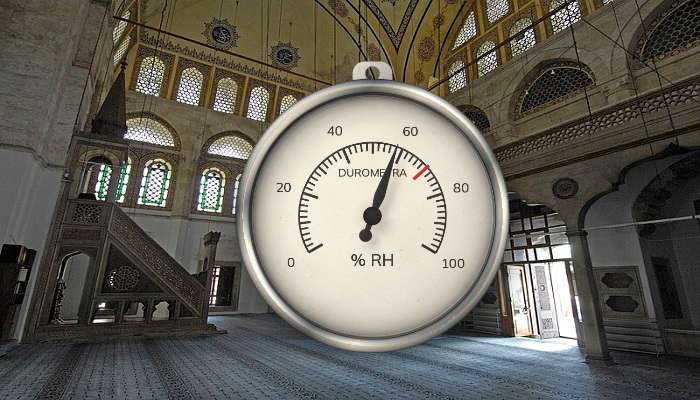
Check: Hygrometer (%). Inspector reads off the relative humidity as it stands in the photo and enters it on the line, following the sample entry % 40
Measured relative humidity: % 58
